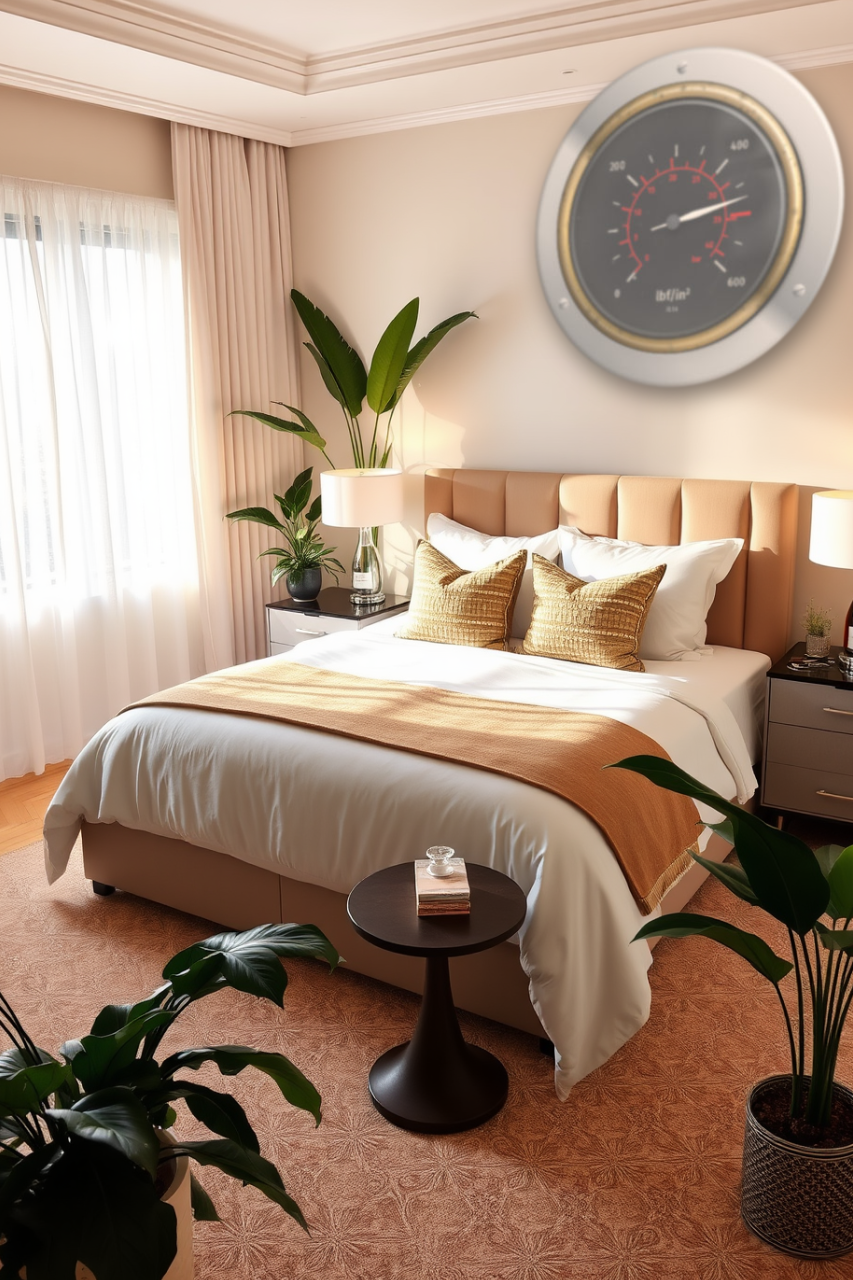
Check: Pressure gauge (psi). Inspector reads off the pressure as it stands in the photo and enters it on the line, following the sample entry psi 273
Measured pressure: psi 475
